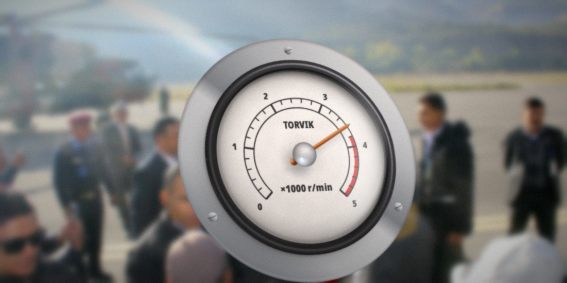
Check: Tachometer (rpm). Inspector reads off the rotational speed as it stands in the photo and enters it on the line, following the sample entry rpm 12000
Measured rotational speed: rpm 3600
